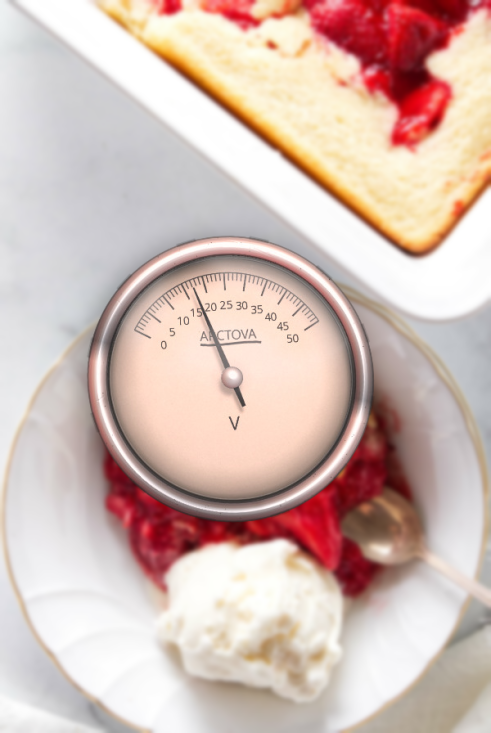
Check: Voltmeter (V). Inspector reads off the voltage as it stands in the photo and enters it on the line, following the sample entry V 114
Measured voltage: V 17
